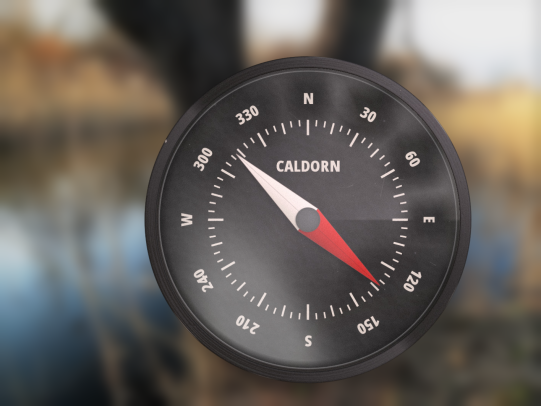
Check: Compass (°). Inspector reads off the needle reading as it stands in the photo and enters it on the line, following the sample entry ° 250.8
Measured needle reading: ° 132.5
